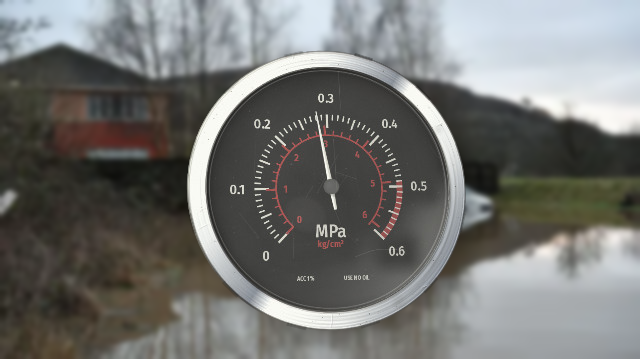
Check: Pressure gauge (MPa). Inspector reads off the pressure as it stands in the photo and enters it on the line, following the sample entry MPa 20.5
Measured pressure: MPa 0.28
